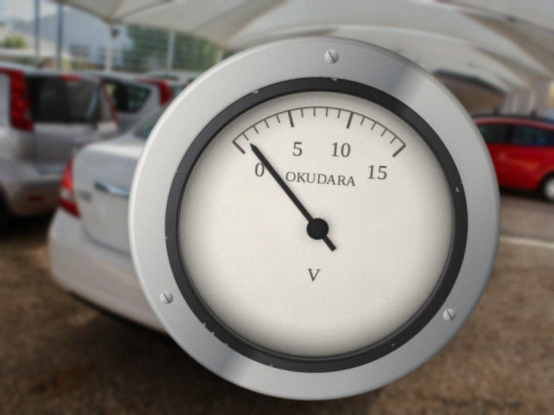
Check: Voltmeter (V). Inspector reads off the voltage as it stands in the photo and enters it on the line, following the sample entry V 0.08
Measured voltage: V 1
